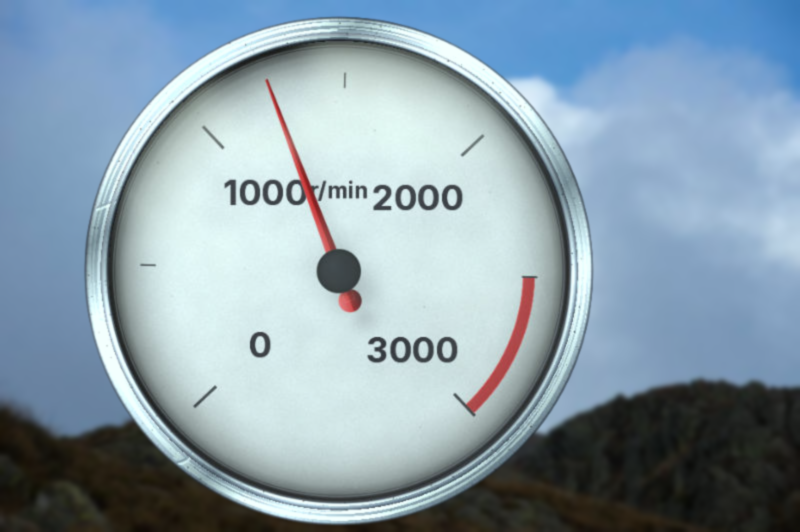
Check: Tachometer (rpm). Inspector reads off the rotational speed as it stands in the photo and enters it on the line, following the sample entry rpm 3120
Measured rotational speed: rpm 1250
